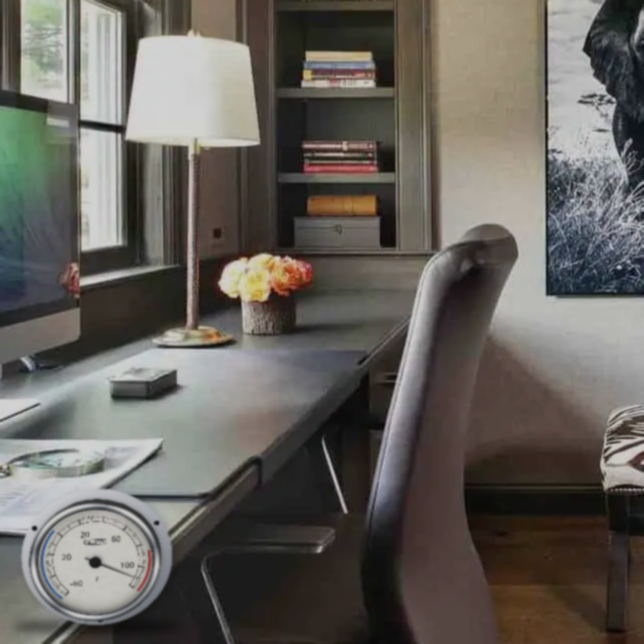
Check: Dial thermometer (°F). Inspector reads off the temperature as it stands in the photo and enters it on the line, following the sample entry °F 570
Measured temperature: °F 110
